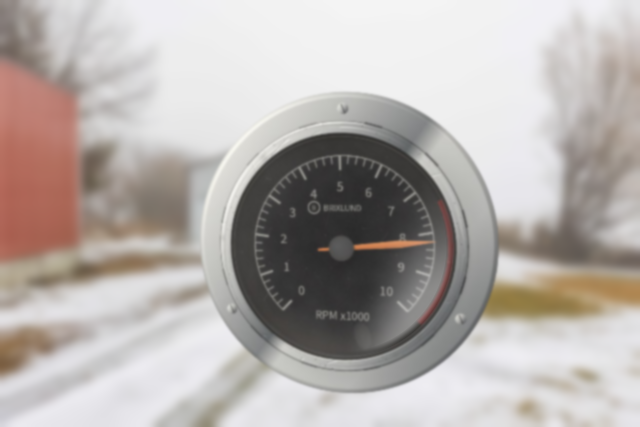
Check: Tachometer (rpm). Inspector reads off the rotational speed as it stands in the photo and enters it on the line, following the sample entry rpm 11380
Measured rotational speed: rpm 8200
